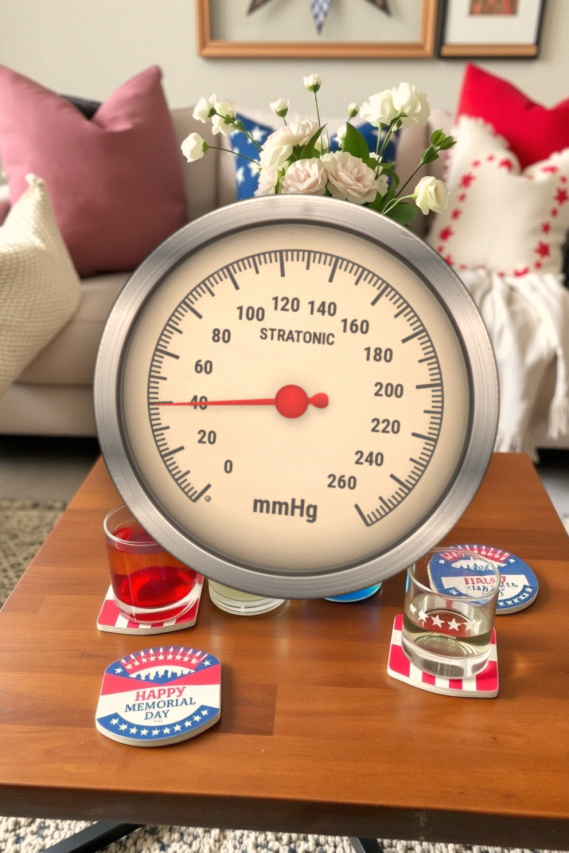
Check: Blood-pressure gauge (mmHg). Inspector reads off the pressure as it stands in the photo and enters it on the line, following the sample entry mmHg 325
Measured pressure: mmHg 40
